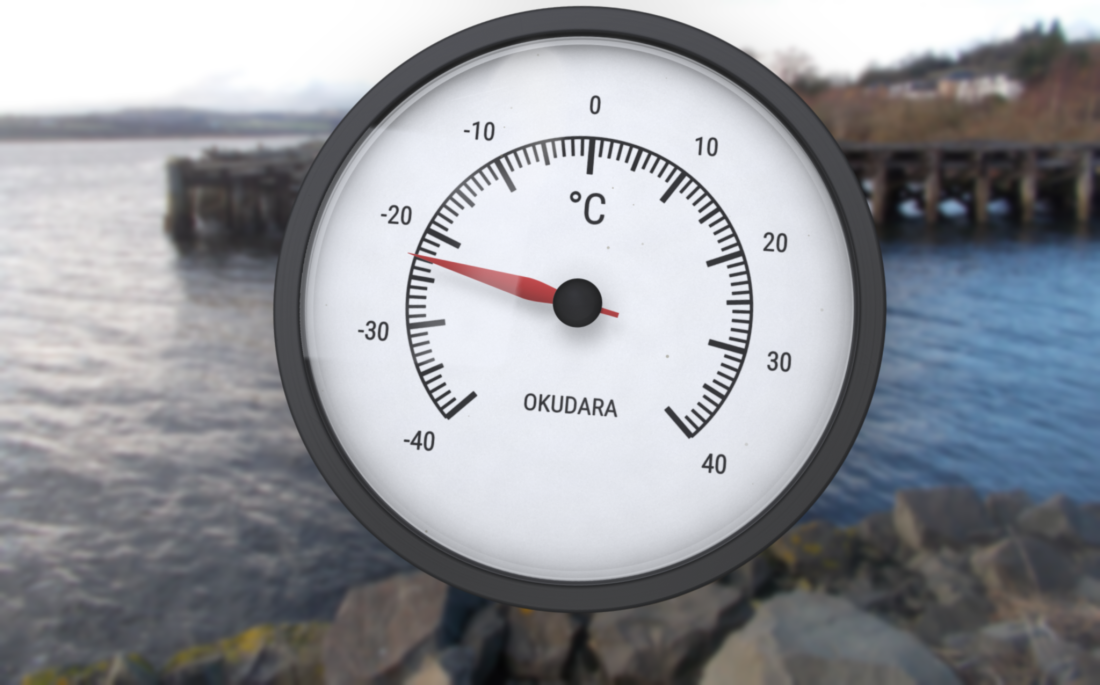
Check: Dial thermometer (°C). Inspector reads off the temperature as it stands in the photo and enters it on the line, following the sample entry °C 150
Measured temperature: °C -23
